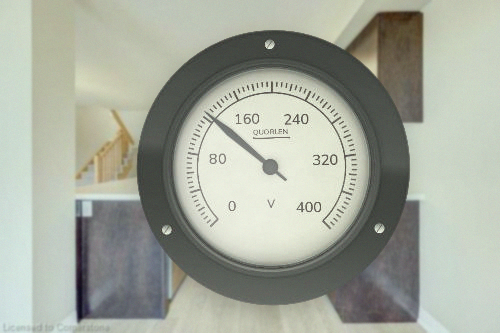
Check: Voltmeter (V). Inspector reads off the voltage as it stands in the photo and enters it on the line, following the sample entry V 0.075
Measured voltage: V 125
